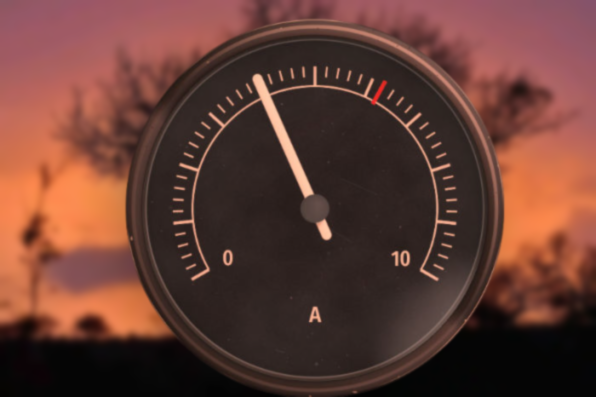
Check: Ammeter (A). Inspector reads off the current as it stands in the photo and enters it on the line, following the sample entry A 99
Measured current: A 4
